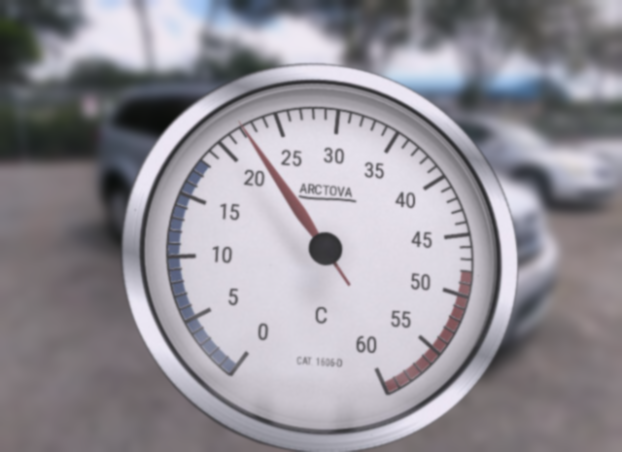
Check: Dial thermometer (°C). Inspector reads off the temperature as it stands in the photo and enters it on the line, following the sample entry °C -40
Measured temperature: °C 22
